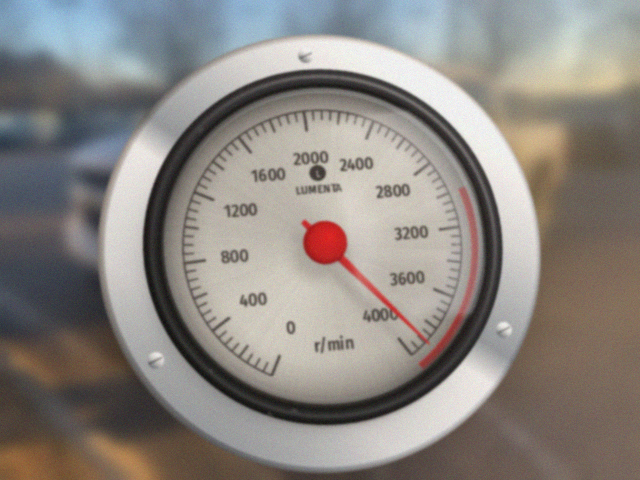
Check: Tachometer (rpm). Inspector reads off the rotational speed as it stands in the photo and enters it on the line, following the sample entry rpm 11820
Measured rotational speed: rpm 3900
